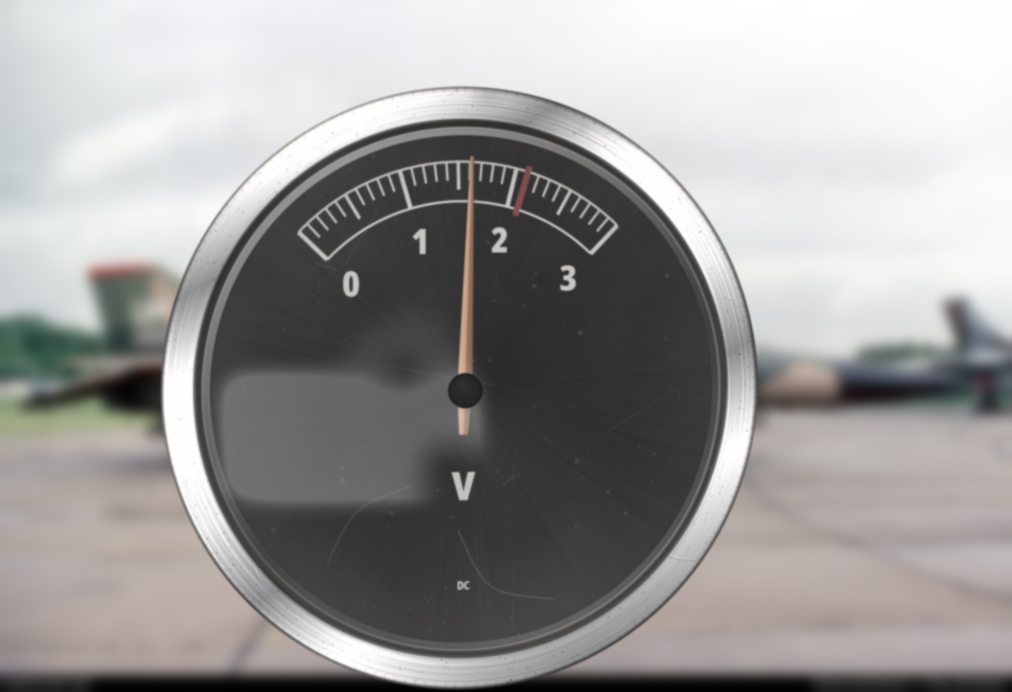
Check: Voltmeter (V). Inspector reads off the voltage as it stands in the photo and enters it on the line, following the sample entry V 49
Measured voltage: V 1.6
